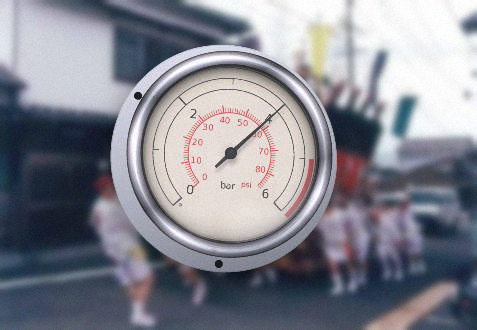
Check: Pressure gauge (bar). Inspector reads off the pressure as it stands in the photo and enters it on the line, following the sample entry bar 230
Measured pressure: bar 4
